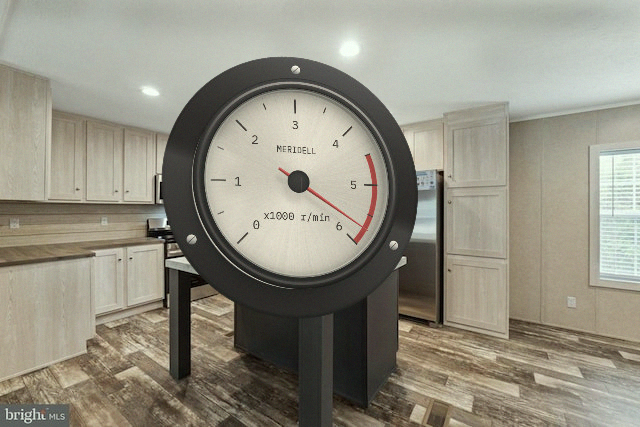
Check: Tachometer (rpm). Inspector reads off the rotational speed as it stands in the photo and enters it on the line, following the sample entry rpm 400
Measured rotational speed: rpm 5750
